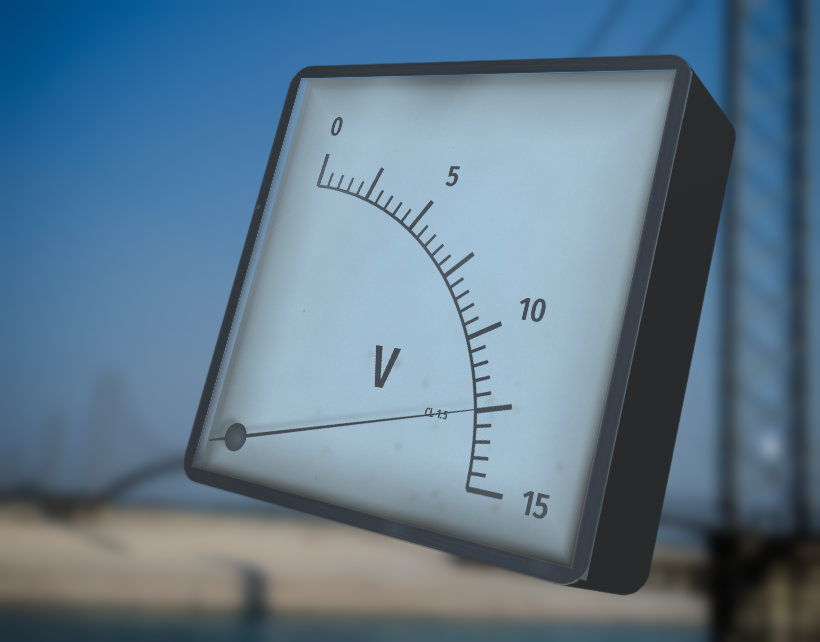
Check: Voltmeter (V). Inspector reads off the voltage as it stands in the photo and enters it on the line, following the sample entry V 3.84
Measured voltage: V 12.5
